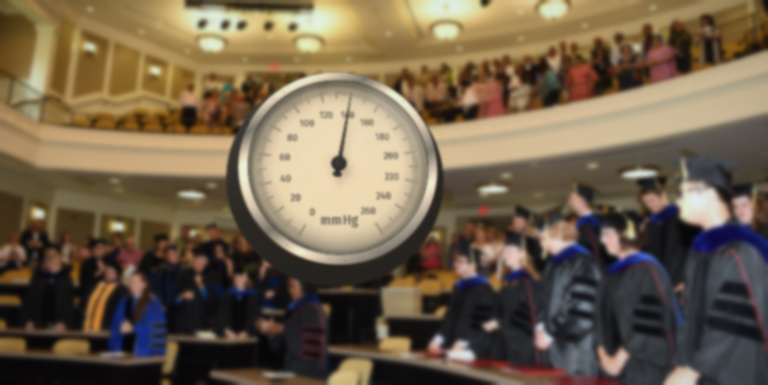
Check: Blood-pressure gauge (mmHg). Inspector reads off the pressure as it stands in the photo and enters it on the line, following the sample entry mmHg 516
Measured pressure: mmHg 140
